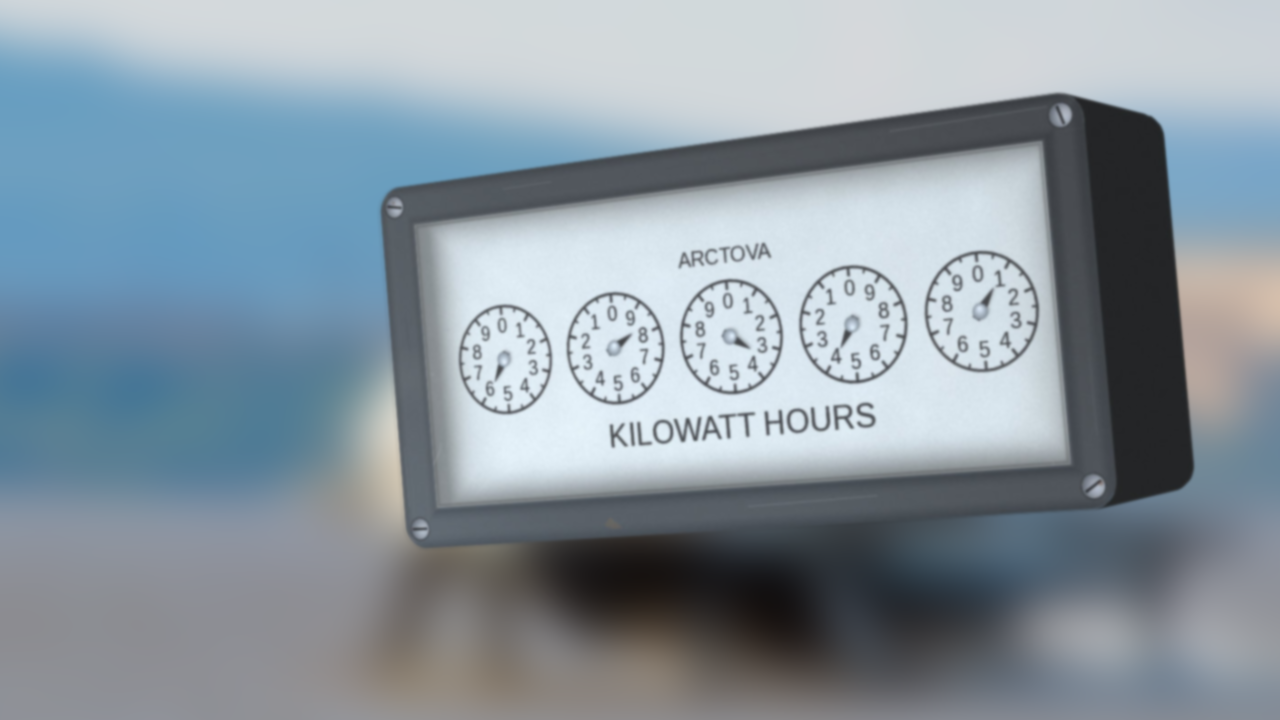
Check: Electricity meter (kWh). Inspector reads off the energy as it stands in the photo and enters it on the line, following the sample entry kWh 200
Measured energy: kWh 58341
